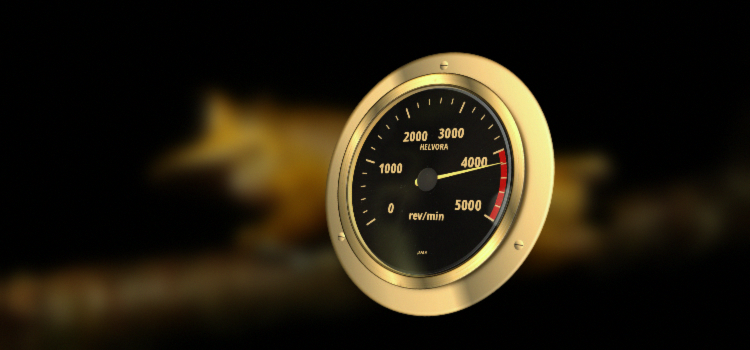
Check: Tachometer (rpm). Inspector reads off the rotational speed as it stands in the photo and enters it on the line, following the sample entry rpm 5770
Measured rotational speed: rpm 4200
